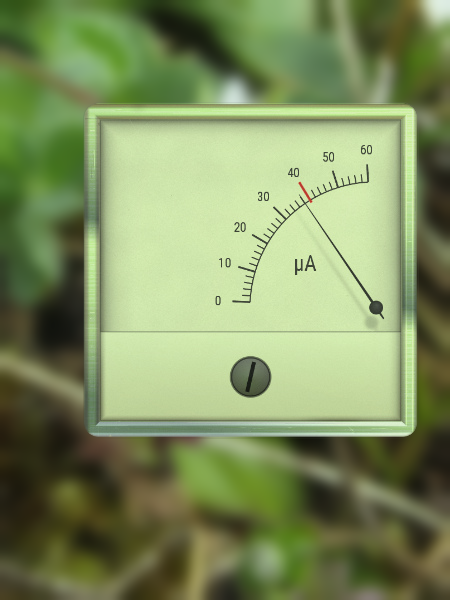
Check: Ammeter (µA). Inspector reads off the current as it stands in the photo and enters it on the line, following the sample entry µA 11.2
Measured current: µA 38
